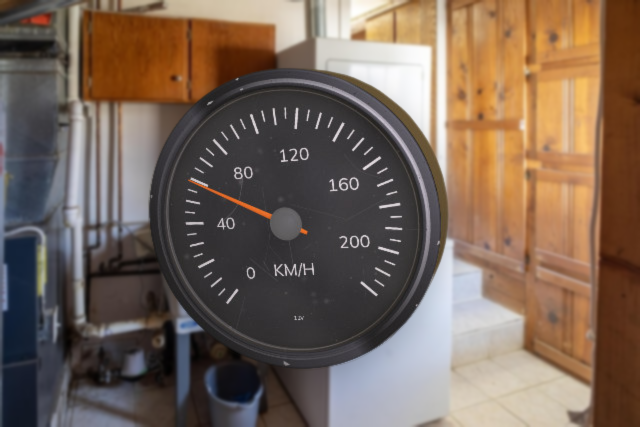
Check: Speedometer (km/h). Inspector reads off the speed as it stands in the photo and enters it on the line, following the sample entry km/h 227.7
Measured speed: km/h 60
